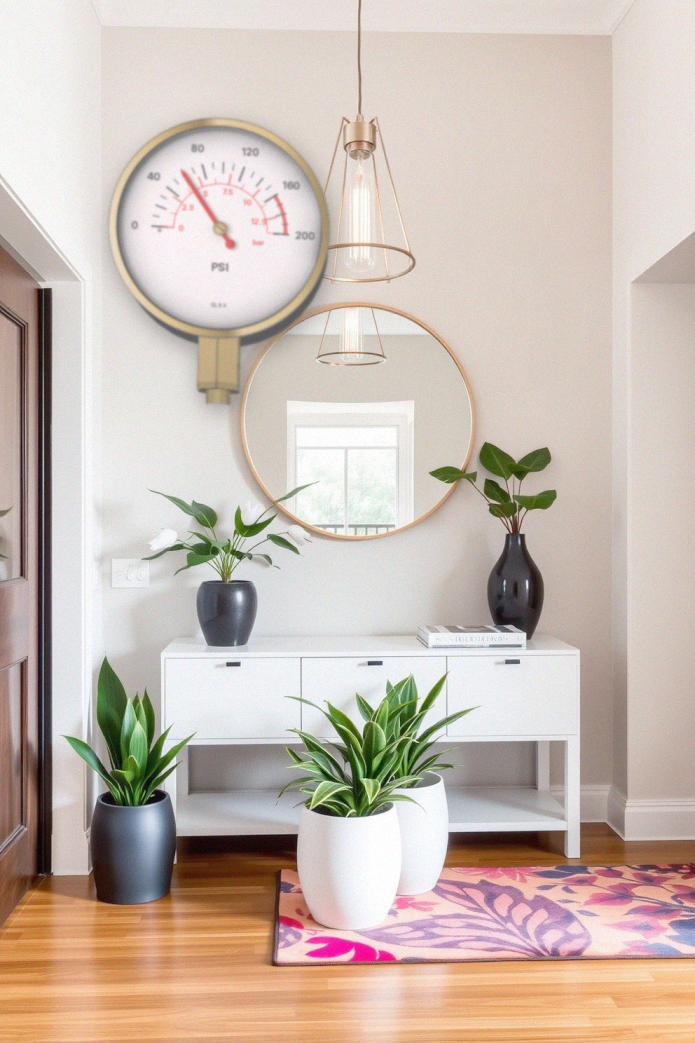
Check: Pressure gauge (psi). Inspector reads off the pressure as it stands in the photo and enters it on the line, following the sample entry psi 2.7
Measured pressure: psi 60
